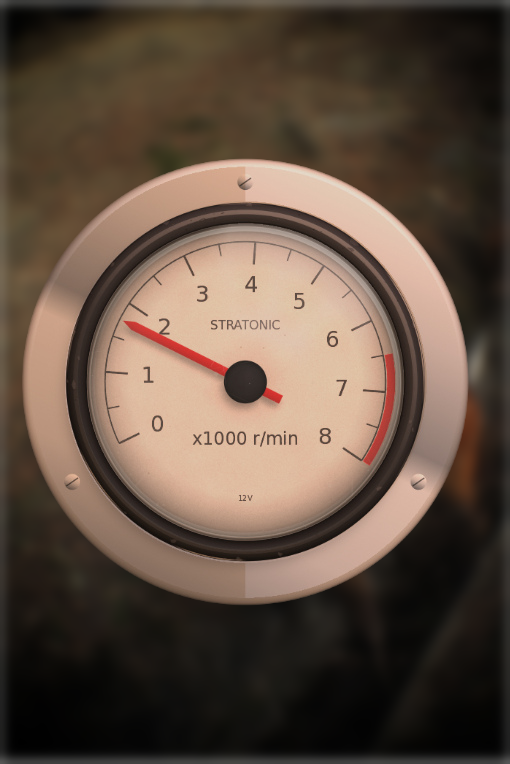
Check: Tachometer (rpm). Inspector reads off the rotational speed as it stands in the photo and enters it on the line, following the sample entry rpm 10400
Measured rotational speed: rpm 1750
